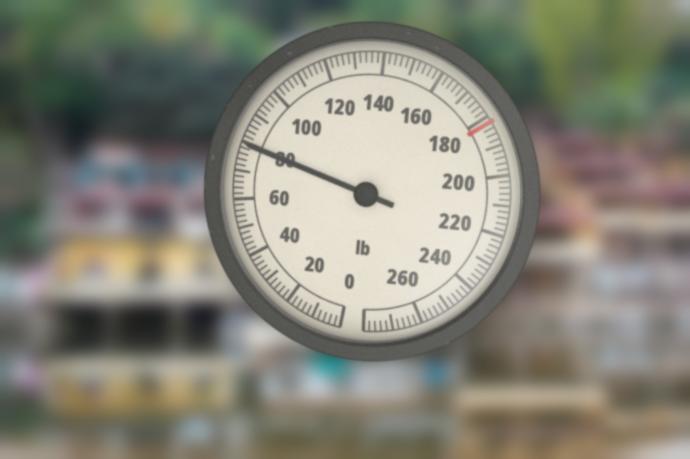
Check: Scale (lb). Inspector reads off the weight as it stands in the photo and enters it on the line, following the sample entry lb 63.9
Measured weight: lb 80
